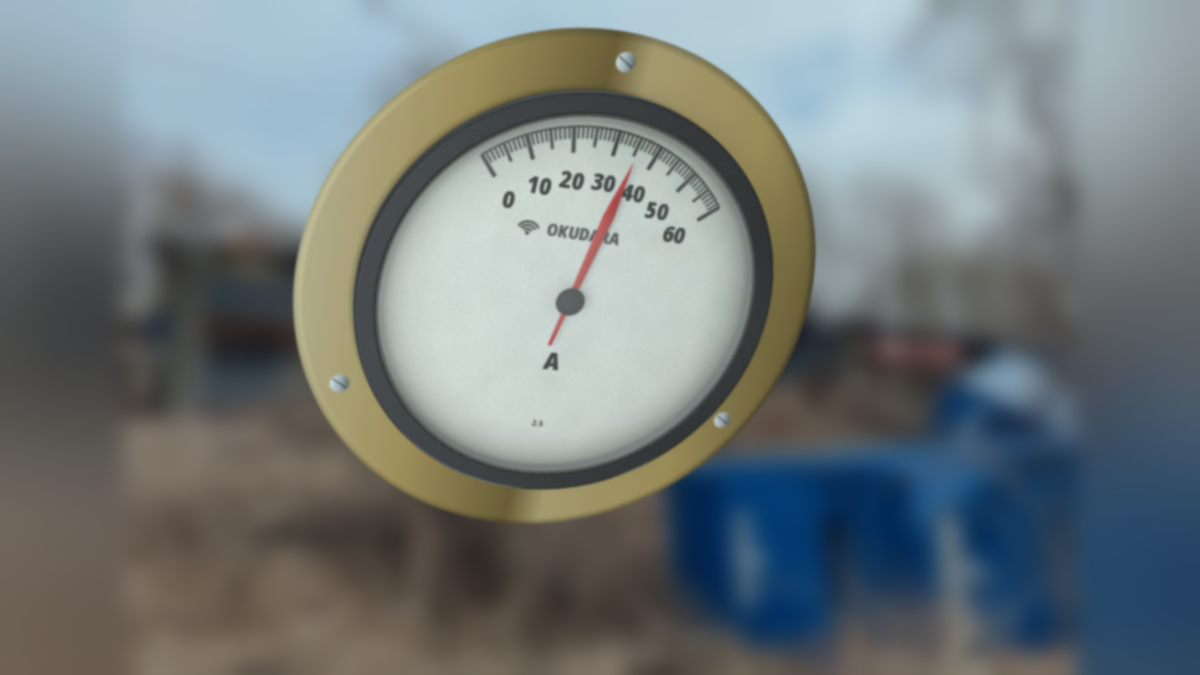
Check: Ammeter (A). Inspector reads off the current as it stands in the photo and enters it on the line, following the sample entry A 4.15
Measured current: A 35
